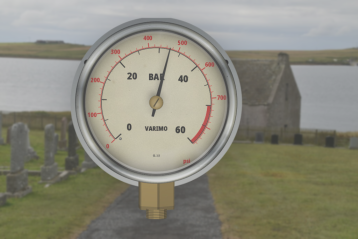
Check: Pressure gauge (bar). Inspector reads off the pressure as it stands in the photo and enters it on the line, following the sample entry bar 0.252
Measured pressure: bar 32.5
